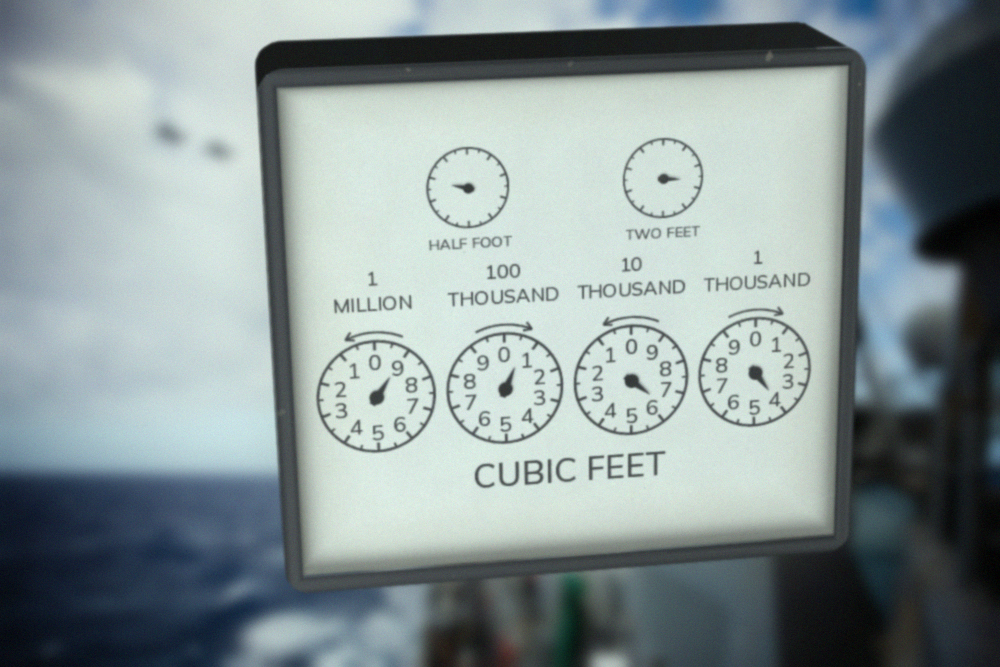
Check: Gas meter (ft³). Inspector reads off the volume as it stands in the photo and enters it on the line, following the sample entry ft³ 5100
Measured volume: ft³ 906400
